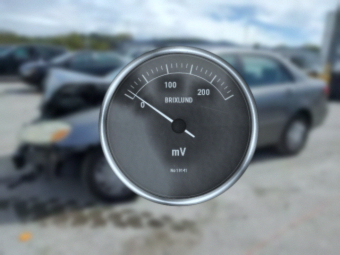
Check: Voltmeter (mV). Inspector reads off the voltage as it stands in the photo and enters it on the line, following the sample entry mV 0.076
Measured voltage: mV 10
